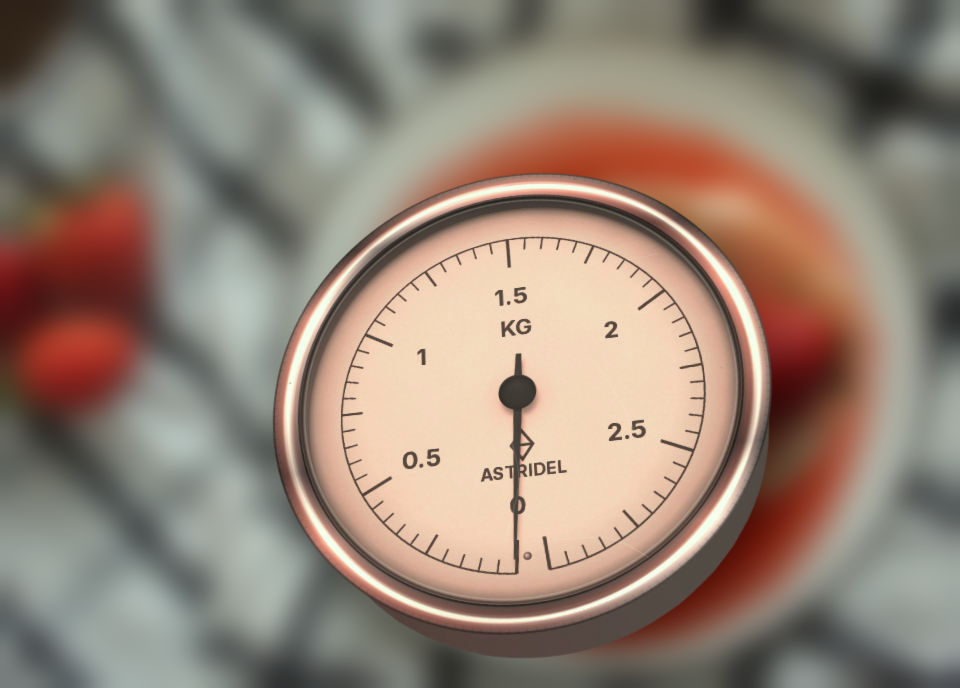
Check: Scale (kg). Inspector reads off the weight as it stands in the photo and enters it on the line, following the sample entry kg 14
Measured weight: kg 0
